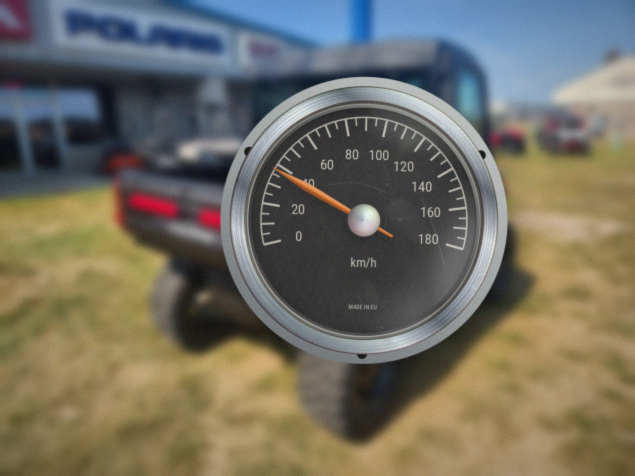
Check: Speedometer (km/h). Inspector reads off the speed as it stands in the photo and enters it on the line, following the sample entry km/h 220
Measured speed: km/h 37.5
